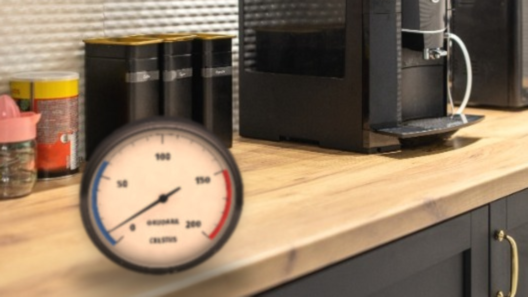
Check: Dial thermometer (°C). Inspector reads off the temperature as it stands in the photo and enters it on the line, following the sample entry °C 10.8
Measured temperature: °C 10
